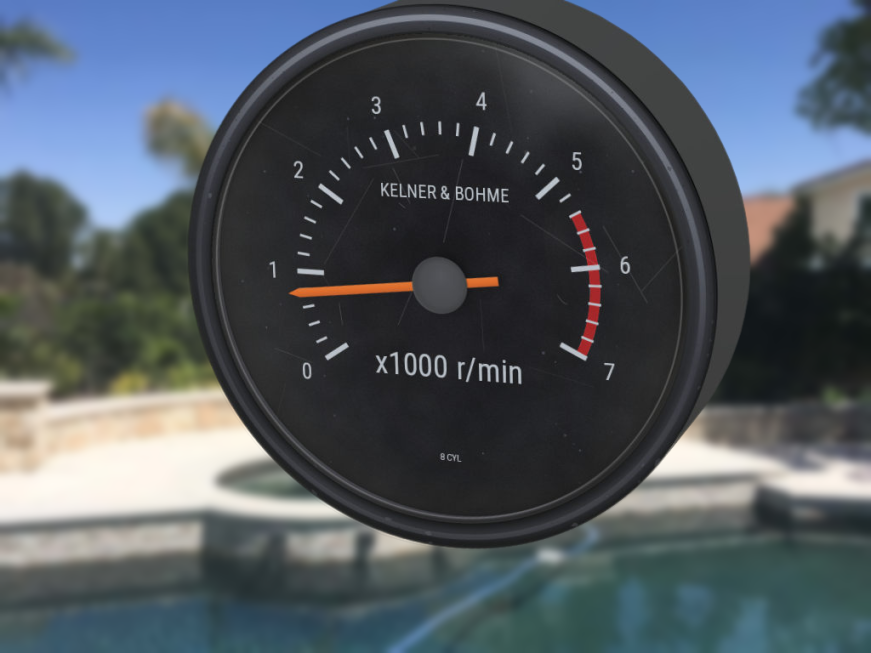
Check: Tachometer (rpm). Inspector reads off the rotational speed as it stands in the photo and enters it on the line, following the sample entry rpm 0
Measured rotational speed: rpm 800
